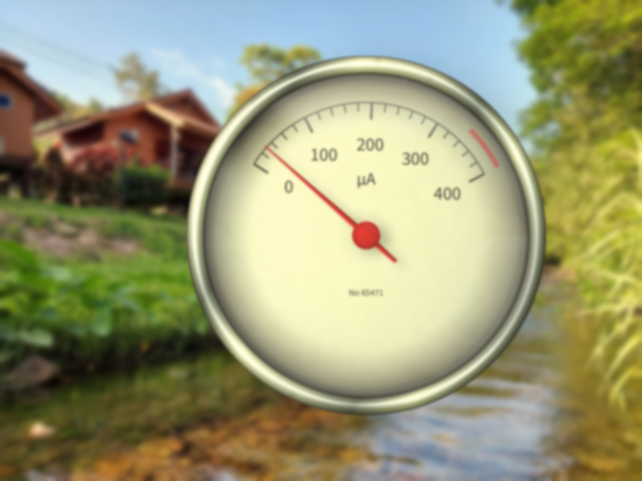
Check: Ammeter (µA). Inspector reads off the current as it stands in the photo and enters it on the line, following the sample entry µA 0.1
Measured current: µA 30
